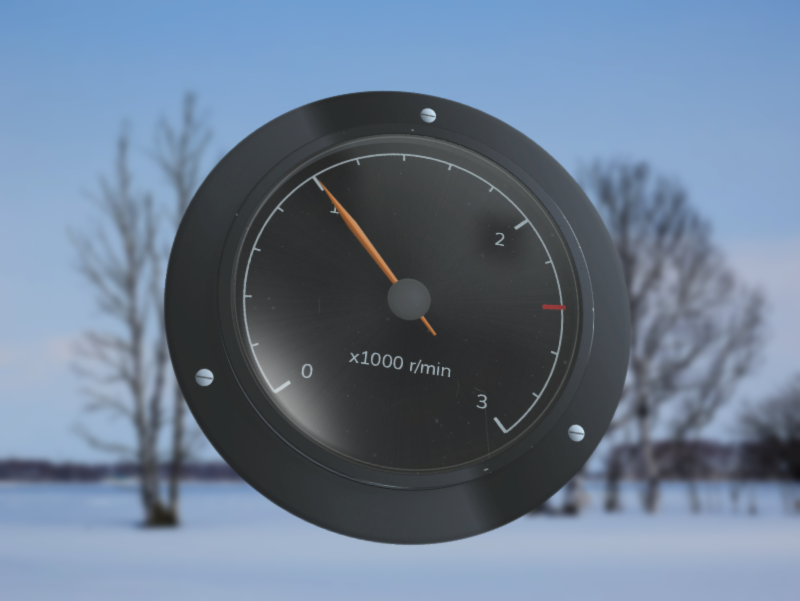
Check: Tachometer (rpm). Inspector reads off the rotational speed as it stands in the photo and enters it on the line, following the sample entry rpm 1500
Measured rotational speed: rpm 1000
